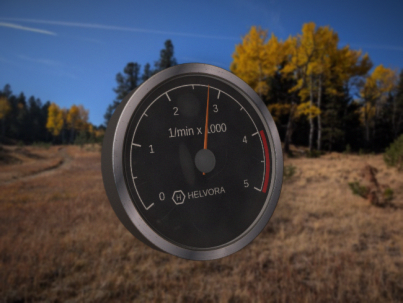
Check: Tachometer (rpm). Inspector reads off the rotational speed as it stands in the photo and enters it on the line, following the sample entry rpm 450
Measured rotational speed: rpm 2750
